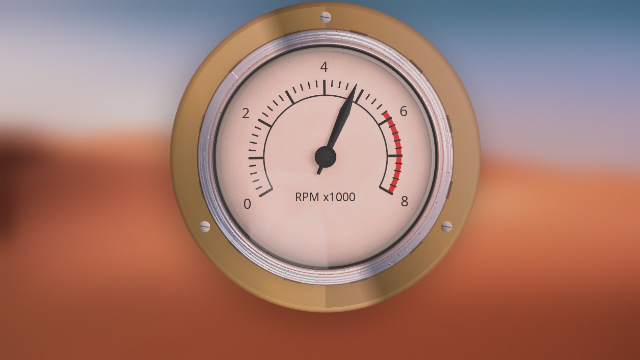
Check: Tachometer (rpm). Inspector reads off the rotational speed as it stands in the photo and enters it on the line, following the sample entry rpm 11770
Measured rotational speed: rpm 4800
